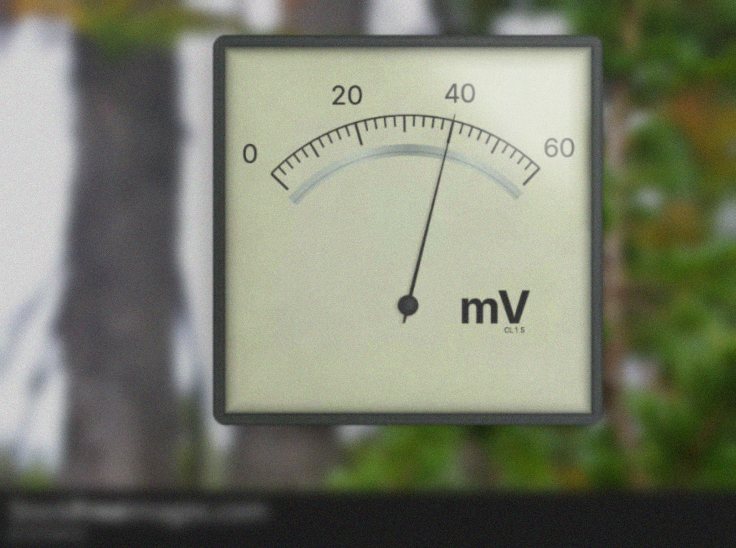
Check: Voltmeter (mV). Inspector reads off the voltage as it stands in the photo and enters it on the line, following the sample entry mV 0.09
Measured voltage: mV 40
